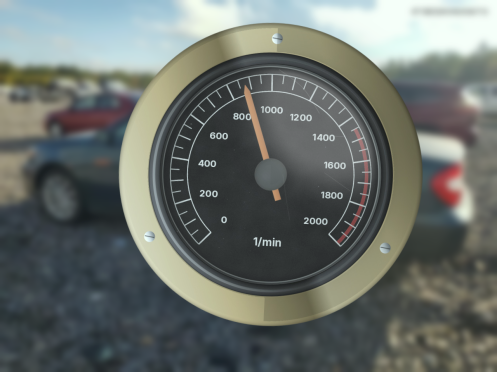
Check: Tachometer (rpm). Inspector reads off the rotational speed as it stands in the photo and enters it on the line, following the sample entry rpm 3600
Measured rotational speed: rpm 875
